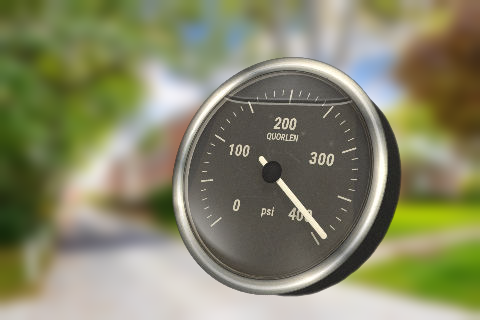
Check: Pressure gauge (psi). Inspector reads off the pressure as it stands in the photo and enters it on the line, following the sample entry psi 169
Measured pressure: psi 390
